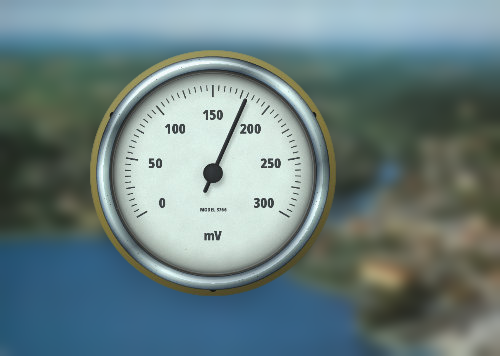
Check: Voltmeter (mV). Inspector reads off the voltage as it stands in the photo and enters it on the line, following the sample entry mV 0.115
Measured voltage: mV 180
